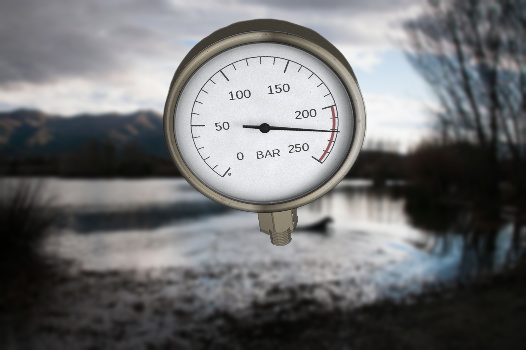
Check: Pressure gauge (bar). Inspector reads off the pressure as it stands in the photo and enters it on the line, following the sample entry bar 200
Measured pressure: bar 220
